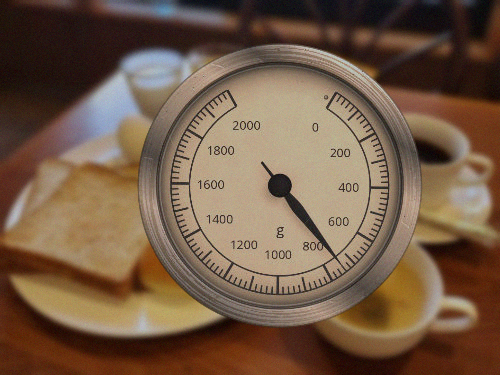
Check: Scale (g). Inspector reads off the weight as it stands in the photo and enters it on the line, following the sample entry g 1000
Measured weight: g 740
